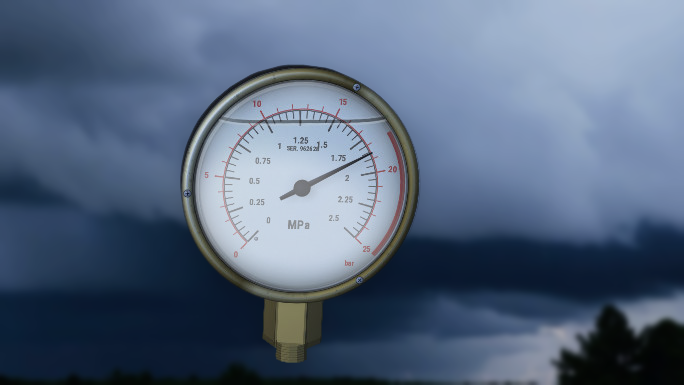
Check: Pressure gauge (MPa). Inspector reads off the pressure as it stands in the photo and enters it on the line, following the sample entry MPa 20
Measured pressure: MPa 1.85
